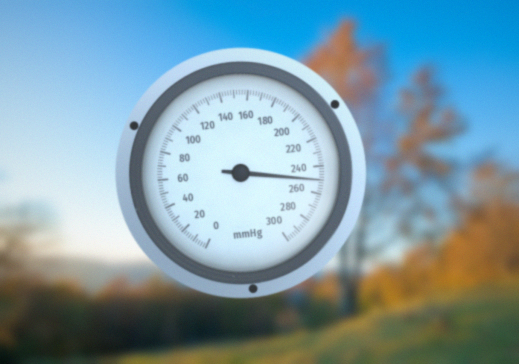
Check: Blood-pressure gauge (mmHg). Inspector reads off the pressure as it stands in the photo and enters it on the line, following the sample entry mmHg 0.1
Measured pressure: mmHg 250
